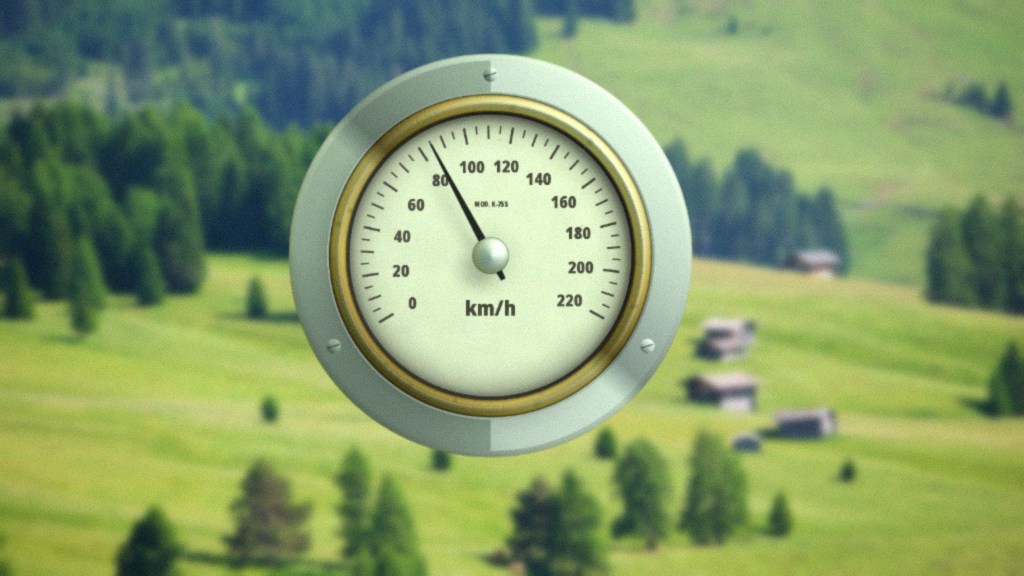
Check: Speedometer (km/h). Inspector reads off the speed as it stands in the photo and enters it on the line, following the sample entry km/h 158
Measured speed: km/h 85
